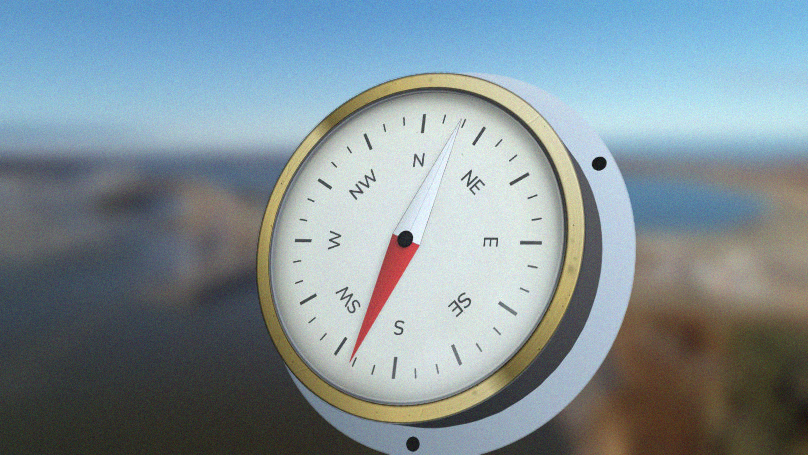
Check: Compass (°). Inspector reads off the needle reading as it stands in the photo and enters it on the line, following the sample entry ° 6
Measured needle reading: ° 200
